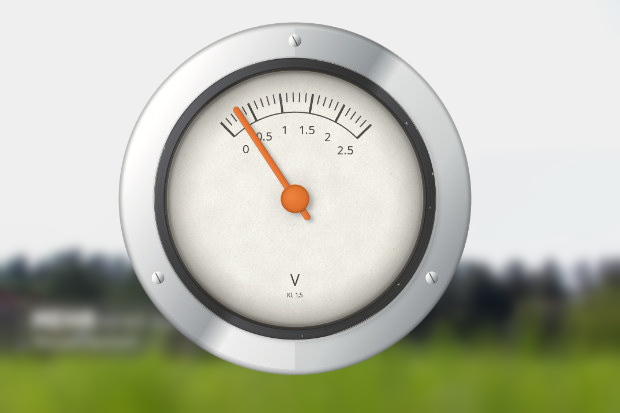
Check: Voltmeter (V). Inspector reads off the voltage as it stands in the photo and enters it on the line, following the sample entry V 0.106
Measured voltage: V 0.3
